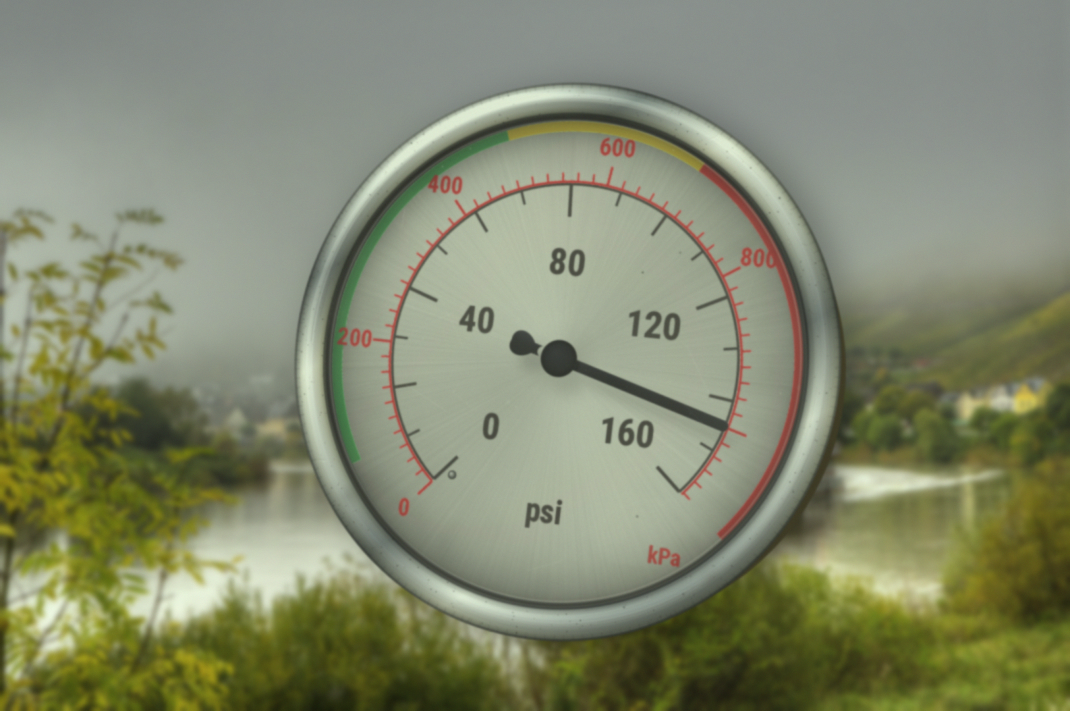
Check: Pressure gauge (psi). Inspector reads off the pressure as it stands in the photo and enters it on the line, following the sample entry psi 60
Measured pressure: psi 145
